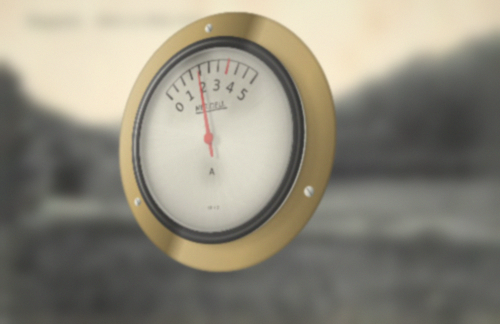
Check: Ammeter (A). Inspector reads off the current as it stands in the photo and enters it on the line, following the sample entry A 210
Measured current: A 2
